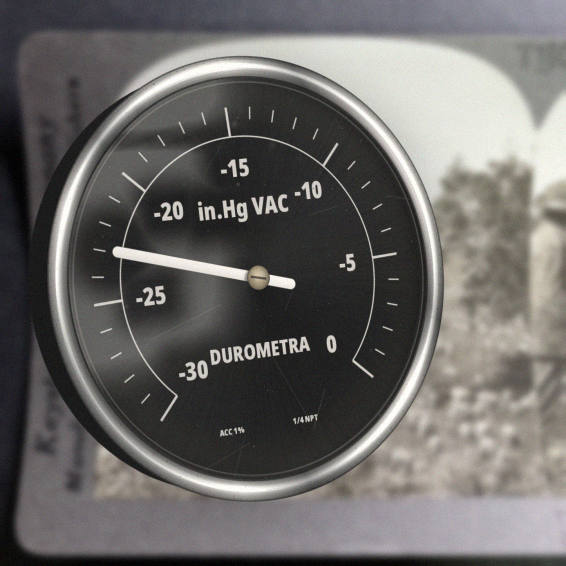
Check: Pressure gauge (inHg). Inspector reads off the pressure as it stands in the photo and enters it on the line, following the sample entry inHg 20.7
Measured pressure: inHg -23
